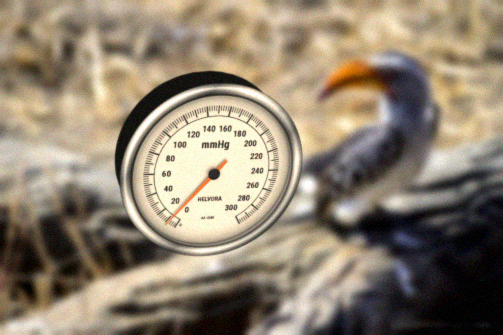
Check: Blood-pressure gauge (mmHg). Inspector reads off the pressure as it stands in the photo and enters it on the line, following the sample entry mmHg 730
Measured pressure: mmHg 10
